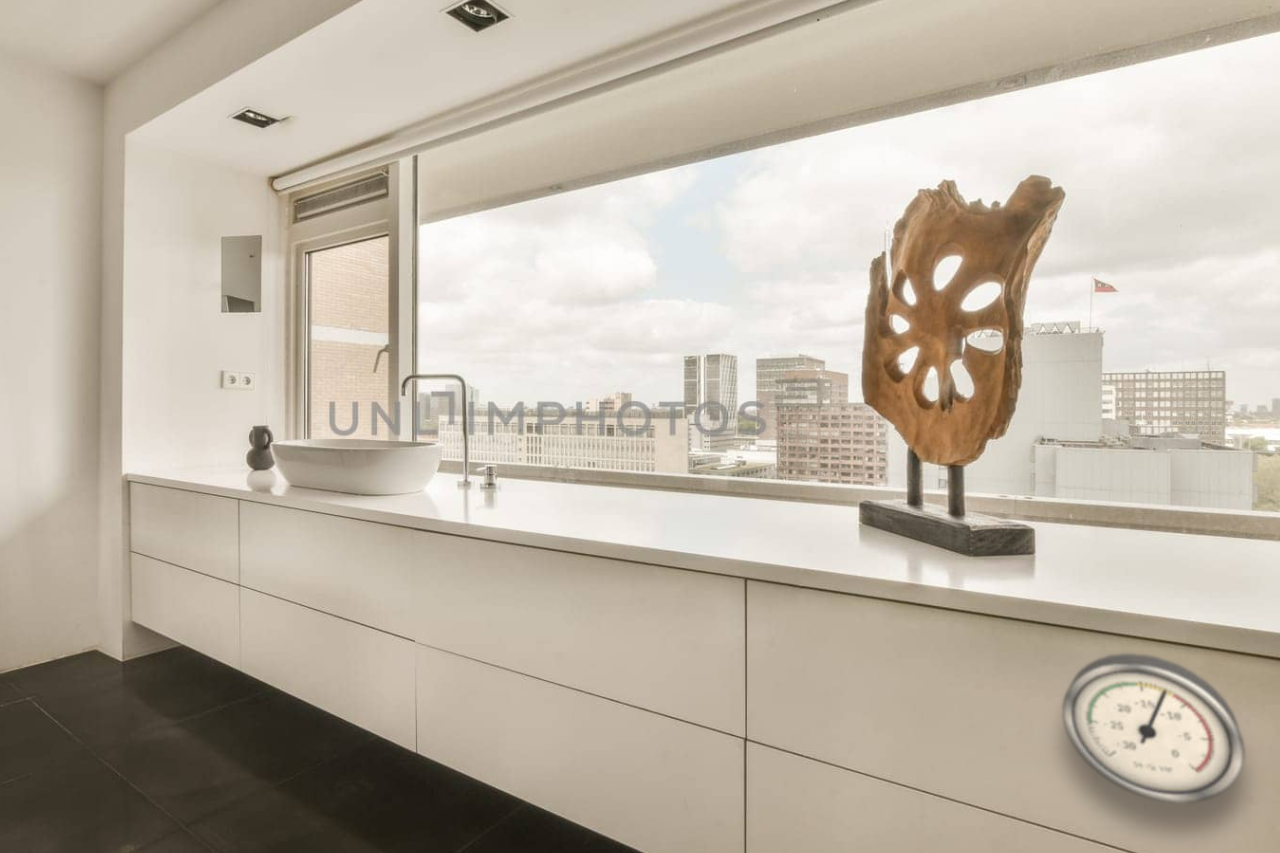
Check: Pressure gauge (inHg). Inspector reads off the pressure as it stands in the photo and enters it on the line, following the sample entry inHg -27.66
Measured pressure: inHg -12.5
